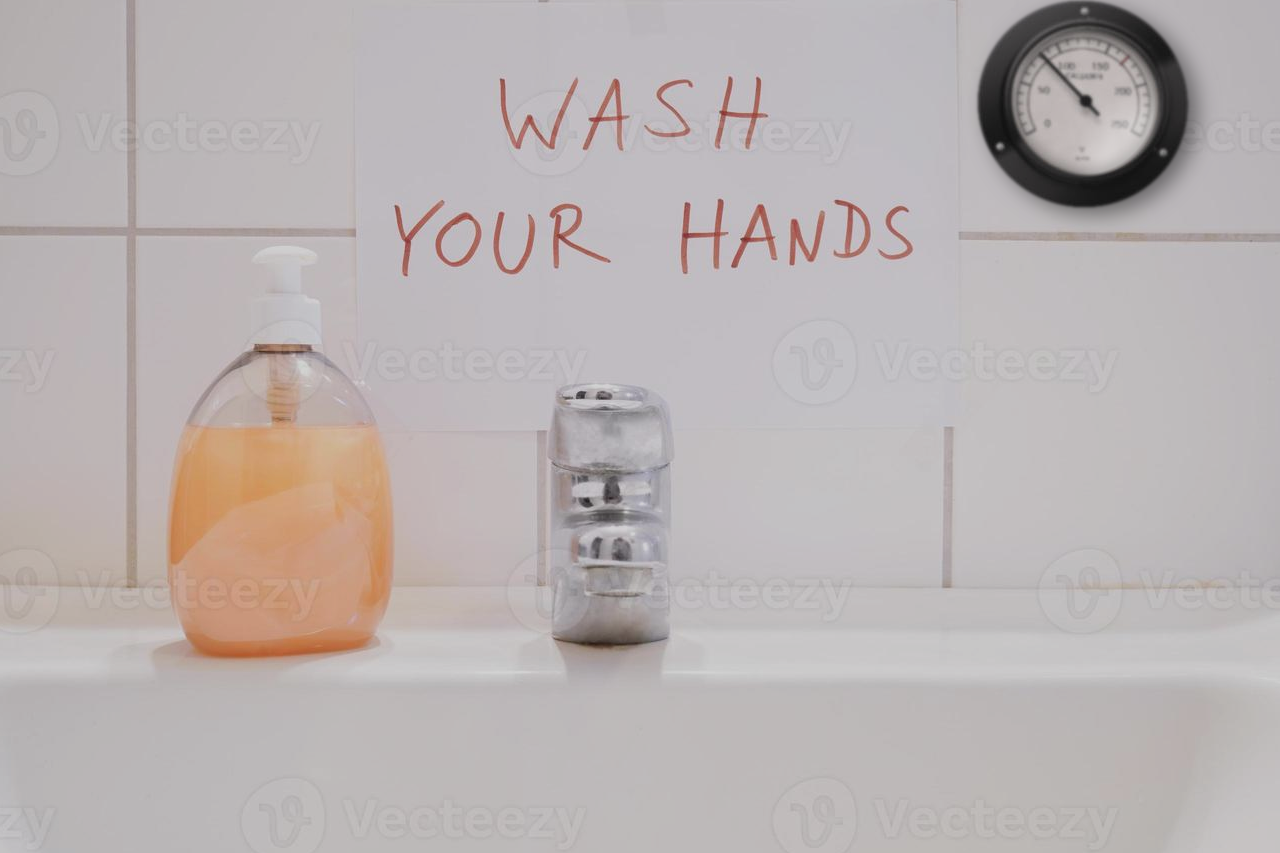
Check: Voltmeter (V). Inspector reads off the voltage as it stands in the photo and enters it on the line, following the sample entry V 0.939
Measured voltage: V 80
